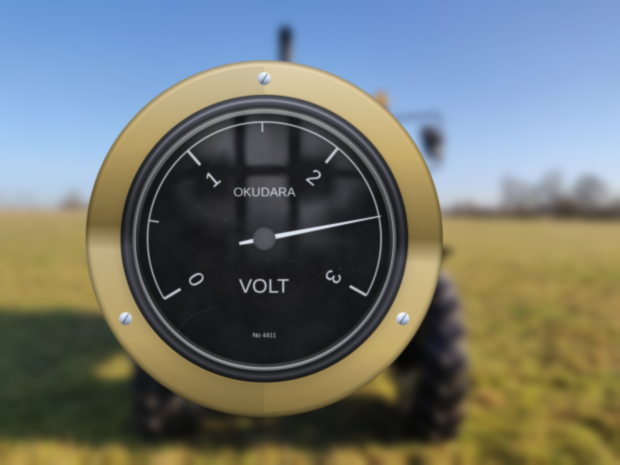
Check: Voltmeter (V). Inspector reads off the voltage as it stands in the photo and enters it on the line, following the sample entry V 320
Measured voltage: V 2.5
